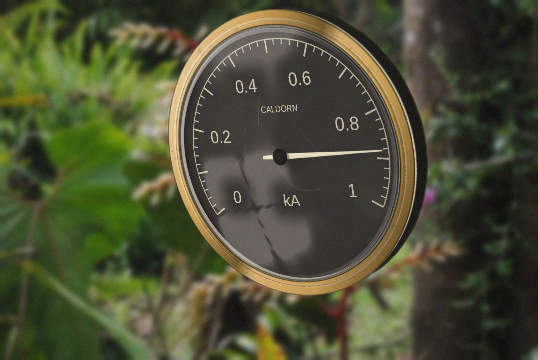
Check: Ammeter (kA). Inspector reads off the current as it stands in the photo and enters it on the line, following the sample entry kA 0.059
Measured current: kA 0.88
